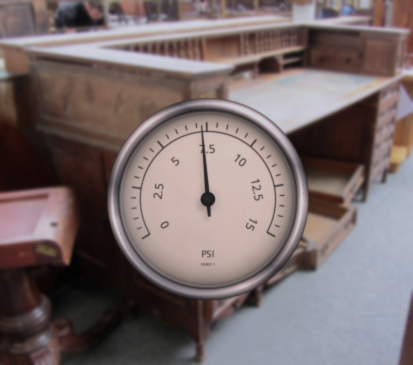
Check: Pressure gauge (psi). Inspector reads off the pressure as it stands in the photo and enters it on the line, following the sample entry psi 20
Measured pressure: psi 7.25
